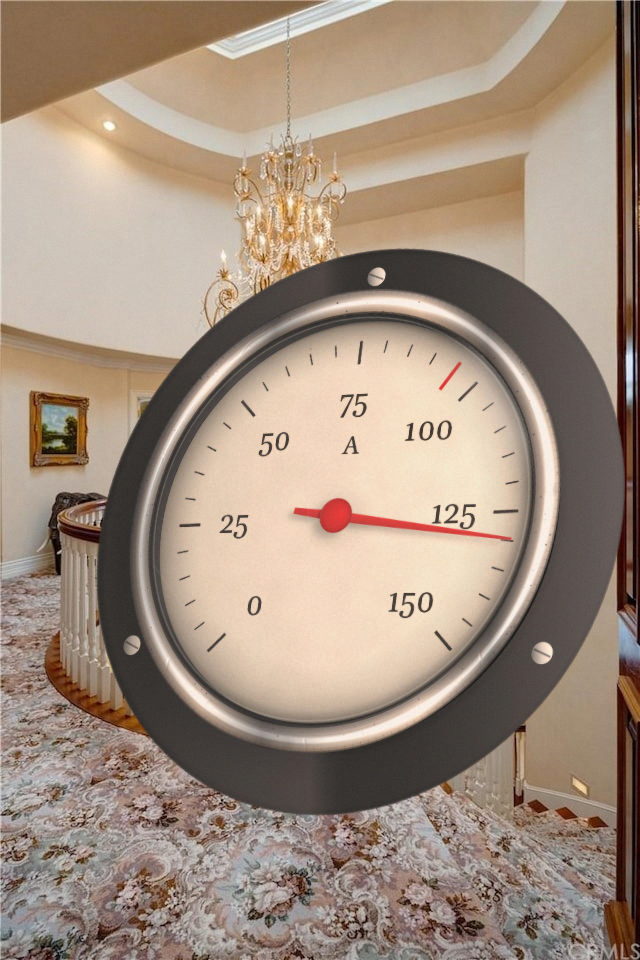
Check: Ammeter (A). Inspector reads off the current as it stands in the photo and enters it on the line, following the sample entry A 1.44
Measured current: A 130
